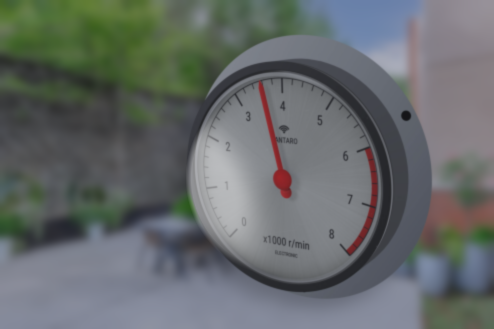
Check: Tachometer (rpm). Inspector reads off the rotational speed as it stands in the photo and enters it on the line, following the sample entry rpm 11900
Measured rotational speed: rpm 3600
